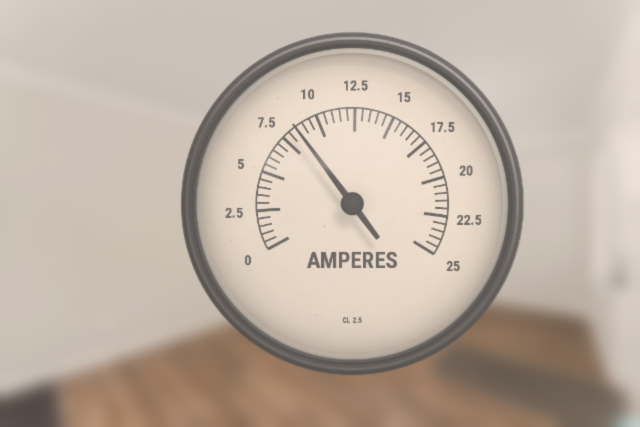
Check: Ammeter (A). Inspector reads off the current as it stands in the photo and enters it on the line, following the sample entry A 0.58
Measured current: A 8.5
